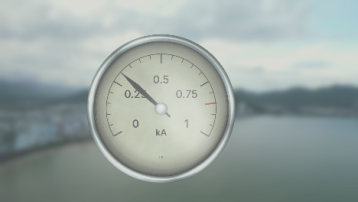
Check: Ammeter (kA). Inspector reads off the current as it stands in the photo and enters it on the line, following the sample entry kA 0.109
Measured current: kA 0.3
